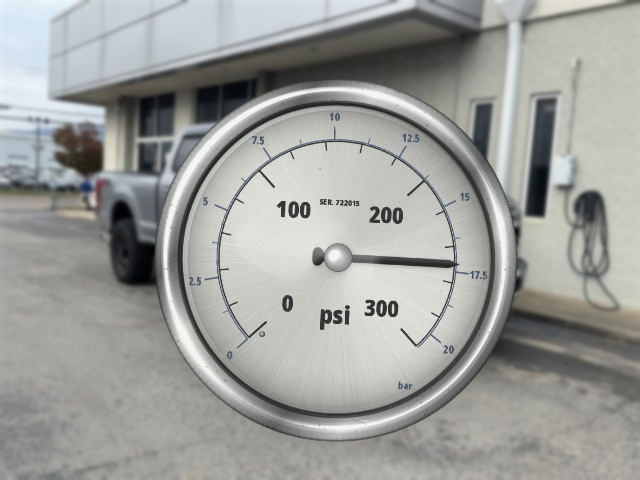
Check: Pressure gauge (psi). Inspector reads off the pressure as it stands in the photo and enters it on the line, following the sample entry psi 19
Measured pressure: psi 250
